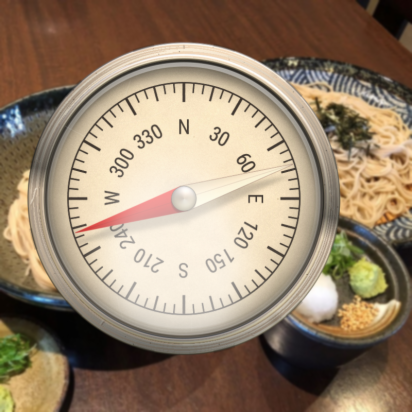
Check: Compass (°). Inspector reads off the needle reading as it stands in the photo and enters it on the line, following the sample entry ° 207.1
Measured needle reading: ° 252.5
